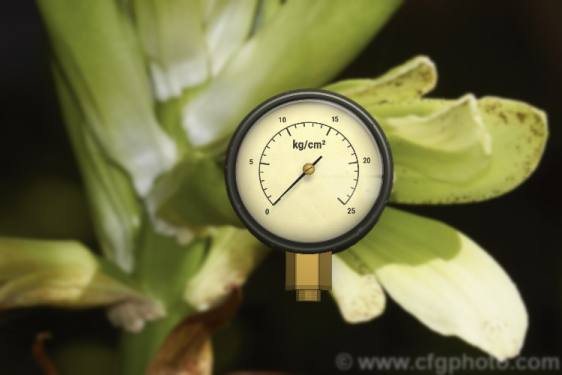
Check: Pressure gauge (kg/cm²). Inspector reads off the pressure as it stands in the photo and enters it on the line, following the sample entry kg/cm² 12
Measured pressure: kg/cm² 0
